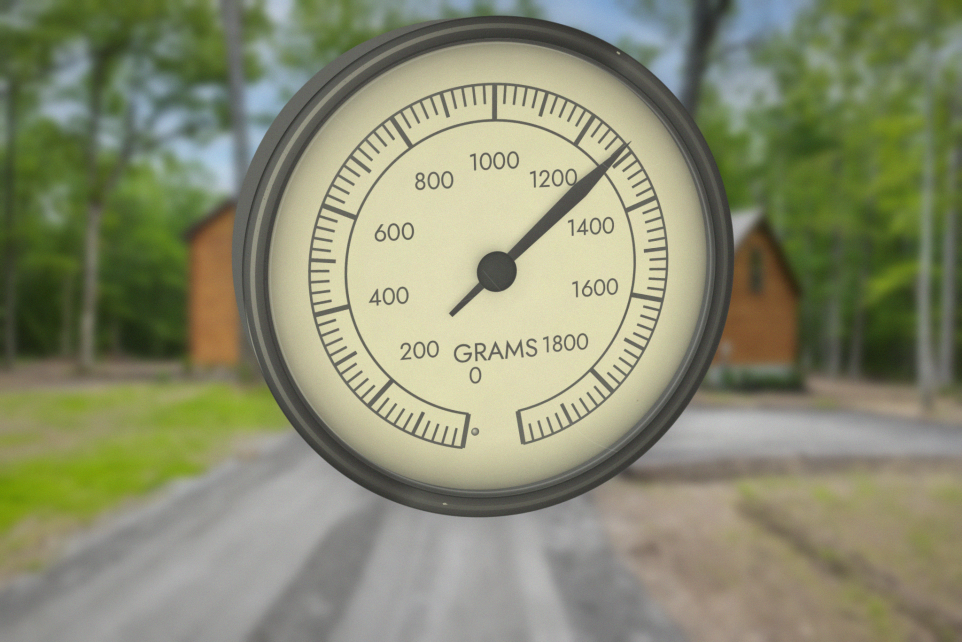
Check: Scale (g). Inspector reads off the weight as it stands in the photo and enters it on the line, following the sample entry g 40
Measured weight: g 1280
